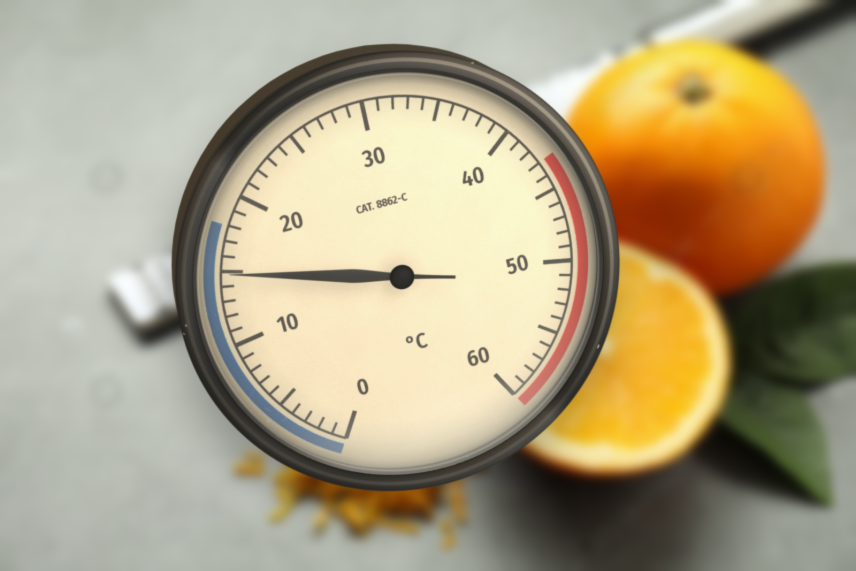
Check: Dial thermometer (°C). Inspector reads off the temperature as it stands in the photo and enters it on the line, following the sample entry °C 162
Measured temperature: °C 15
